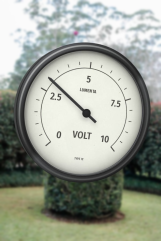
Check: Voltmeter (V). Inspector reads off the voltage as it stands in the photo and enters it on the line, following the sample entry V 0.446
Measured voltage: V 3
